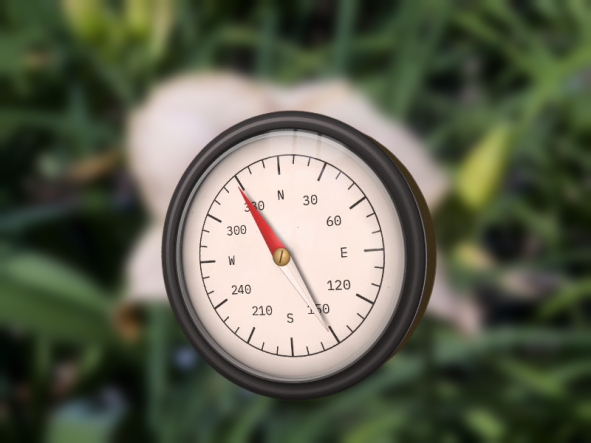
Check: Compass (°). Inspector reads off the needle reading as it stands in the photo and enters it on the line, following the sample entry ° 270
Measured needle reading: ° 330
